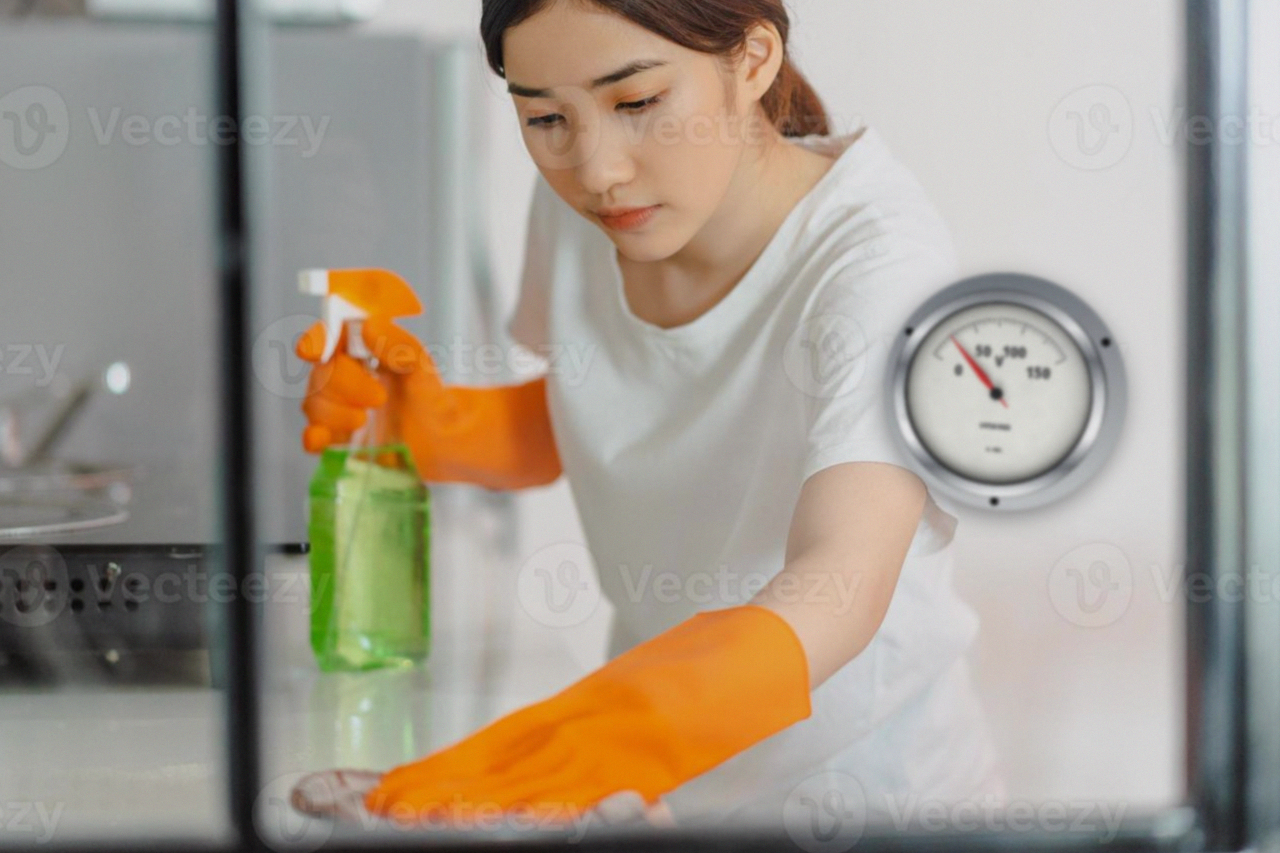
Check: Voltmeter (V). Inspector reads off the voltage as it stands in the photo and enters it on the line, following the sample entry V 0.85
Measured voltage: V 25
